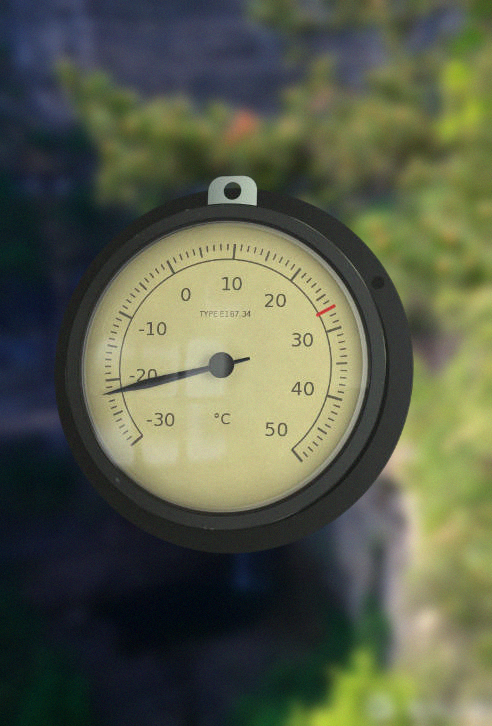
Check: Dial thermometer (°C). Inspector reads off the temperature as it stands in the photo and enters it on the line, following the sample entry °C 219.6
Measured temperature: °C -22
